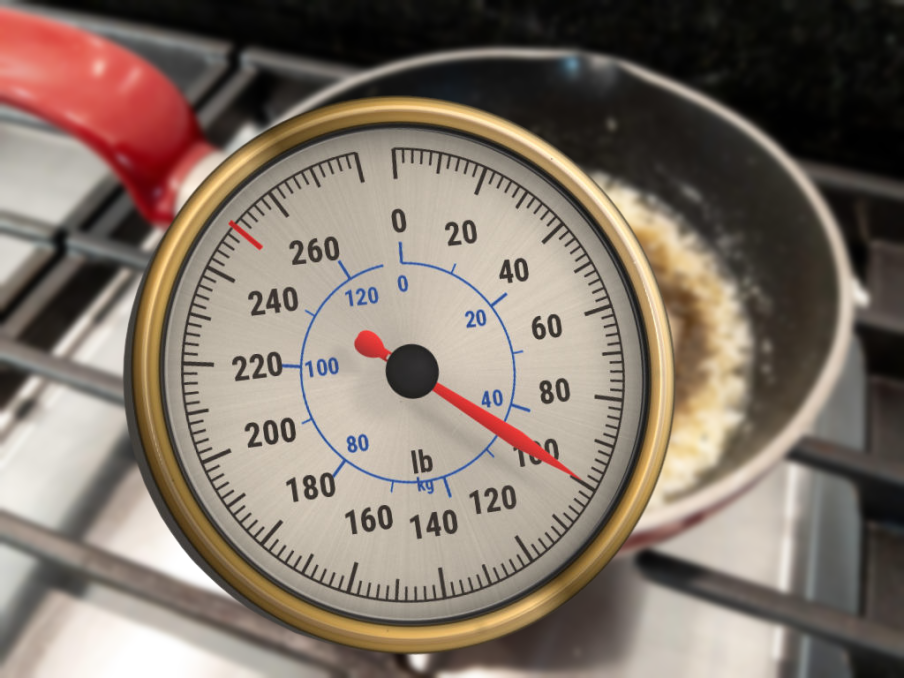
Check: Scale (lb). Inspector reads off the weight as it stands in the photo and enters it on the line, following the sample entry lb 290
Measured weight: lb 100
